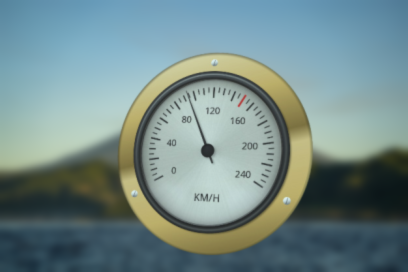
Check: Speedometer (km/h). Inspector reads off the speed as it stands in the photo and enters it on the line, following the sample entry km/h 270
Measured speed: km/h 95
